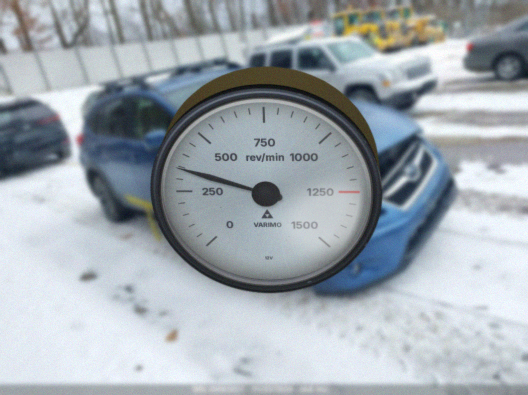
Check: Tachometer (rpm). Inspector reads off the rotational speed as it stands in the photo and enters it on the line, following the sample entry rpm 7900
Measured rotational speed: rpm 350
